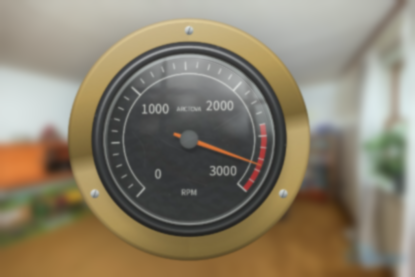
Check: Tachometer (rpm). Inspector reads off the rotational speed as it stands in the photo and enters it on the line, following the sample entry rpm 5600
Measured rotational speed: rpm 2750
